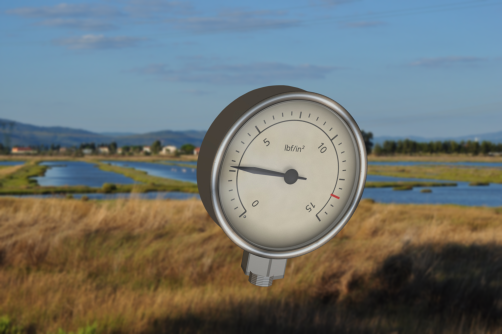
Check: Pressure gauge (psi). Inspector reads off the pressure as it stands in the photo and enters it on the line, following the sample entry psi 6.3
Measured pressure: psi 2.75
